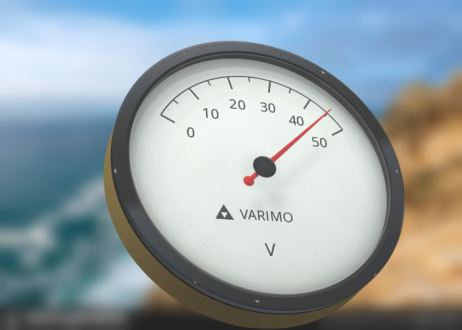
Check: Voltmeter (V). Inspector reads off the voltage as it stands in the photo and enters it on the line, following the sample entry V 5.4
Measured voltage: V 45
